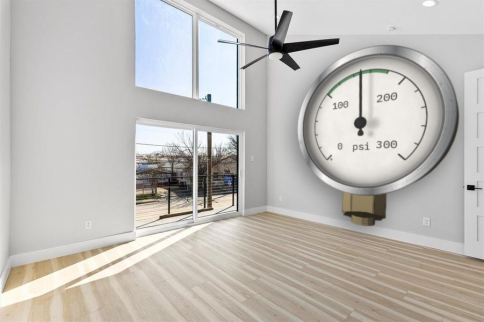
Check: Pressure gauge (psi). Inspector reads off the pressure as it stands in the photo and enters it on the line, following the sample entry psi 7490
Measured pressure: psi 150
